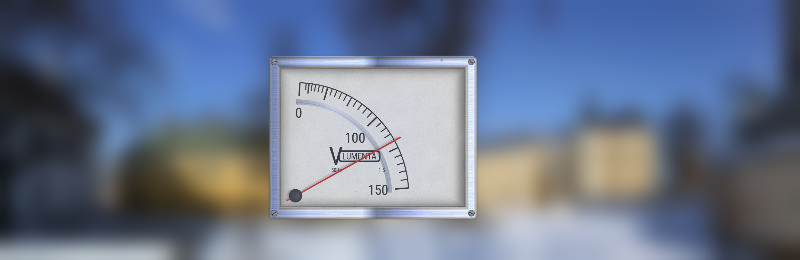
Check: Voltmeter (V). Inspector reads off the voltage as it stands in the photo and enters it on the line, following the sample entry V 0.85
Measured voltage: V 120
